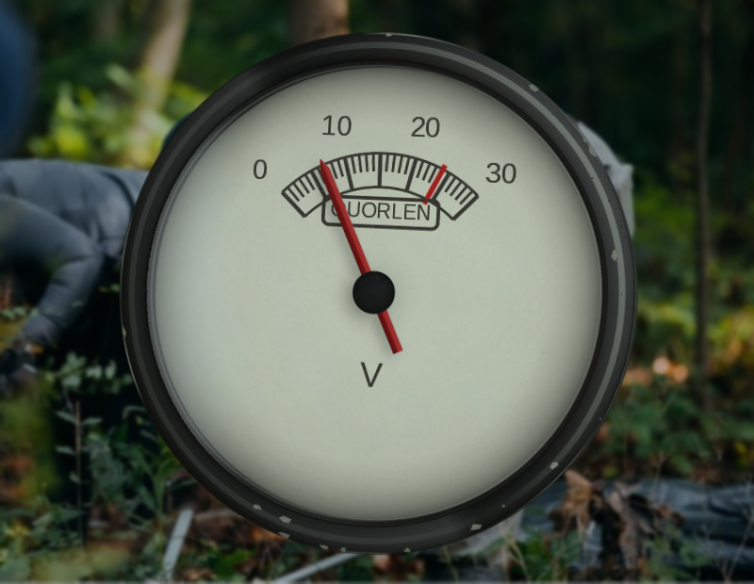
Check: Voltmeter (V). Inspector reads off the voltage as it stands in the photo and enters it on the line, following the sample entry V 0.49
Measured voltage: V 7
